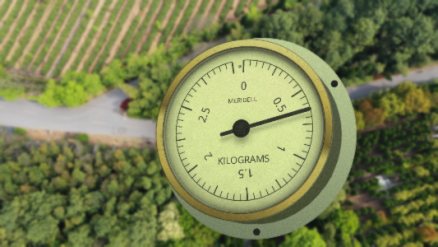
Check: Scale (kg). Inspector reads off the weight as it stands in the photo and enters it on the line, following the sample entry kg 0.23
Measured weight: kg 0.65
